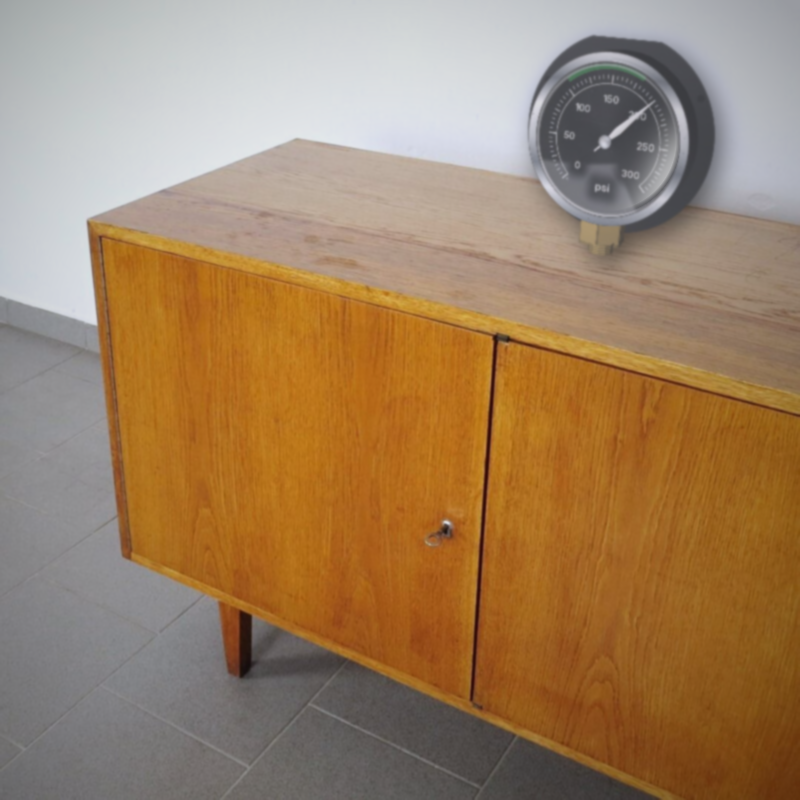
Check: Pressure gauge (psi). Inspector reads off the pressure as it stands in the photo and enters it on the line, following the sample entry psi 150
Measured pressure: psi 200
